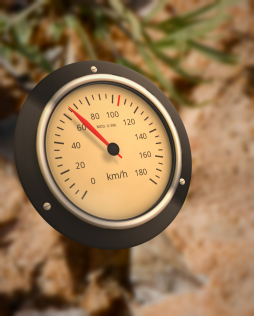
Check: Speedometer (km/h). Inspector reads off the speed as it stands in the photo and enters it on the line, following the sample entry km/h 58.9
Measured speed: km/h 65
